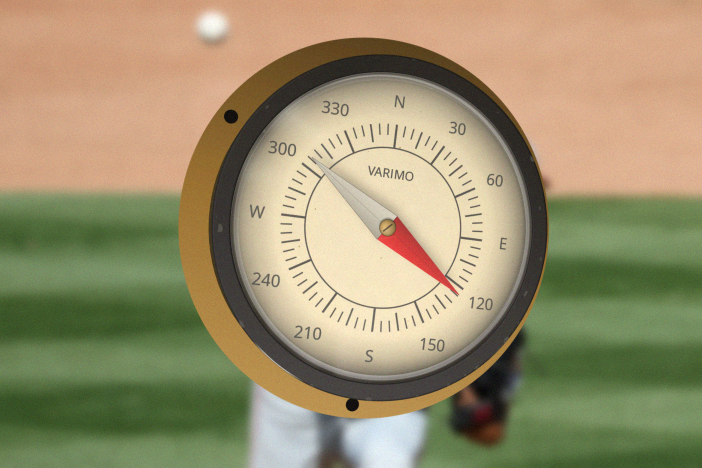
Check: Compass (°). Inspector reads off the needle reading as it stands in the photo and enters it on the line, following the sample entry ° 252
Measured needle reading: ° 125
